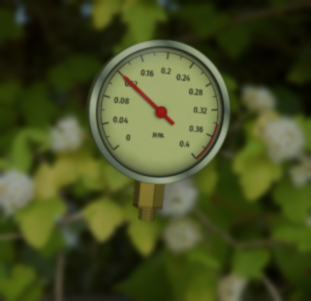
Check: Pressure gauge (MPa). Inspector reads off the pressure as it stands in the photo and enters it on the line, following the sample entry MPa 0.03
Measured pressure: MPa 0.12
